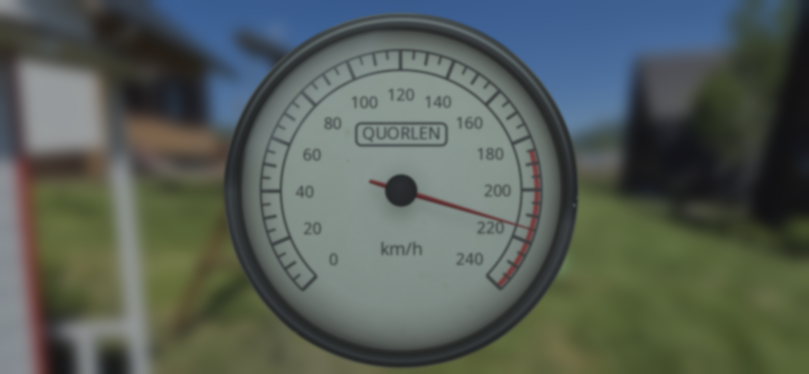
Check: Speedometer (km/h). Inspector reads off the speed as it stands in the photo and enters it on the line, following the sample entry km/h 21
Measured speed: km/h 215
